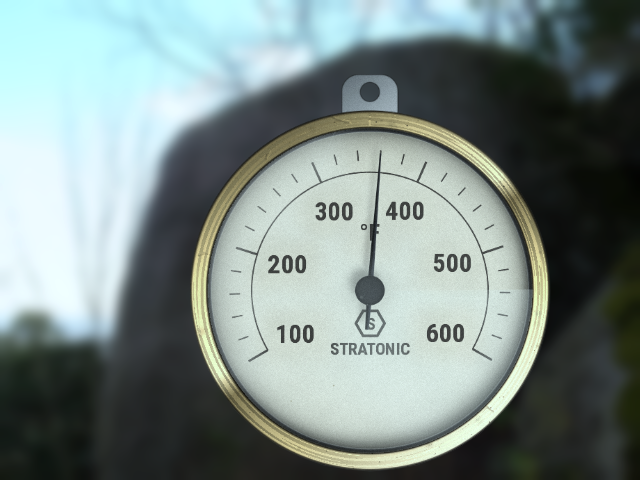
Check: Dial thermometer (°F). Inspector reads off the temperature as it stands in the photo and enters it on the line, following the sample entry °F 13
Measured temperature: °F 360
